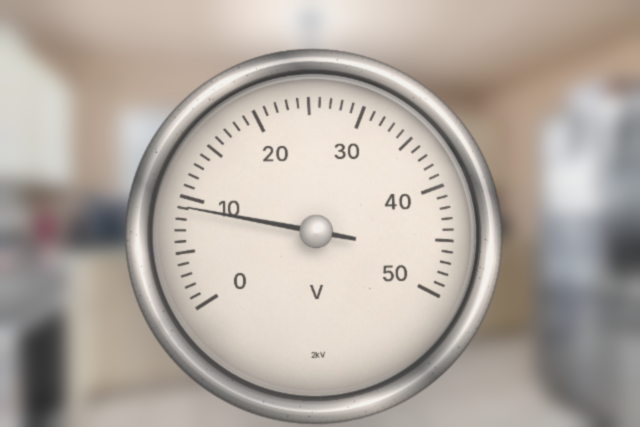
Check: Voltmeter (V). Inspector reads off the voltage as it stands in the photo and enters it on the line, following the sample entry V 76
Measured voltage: V 9
